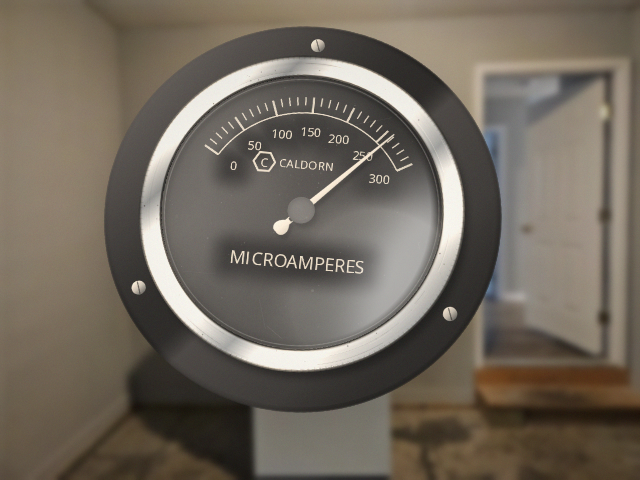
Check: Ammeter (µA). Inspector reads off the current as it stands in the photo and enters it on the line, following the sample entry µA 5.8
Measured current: µA 260
